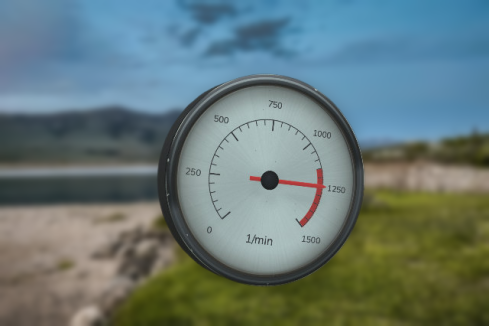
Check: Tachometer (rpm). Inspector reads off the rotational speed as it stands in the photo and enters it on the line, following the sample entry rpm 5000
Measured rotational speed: rpm 1250
